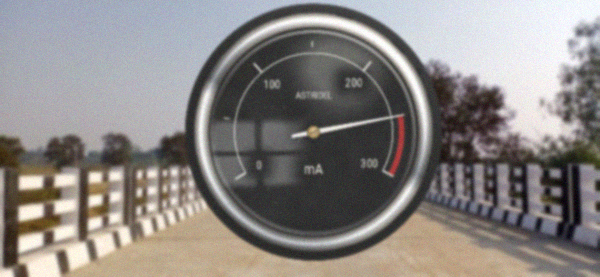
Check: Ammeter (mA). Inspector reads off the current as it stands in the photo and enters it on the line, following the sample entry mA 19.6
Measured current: mA 250
